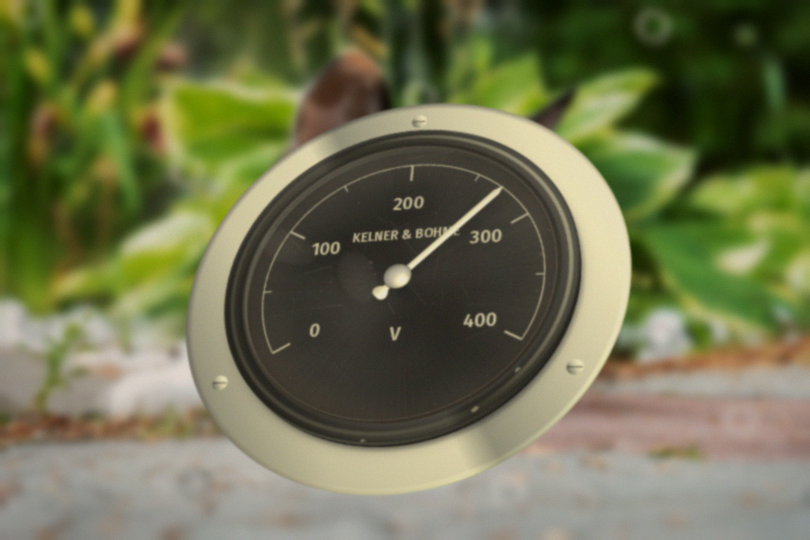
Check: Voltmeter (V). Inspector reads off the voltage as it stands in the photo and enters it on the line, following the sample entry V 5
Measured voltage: V 275
